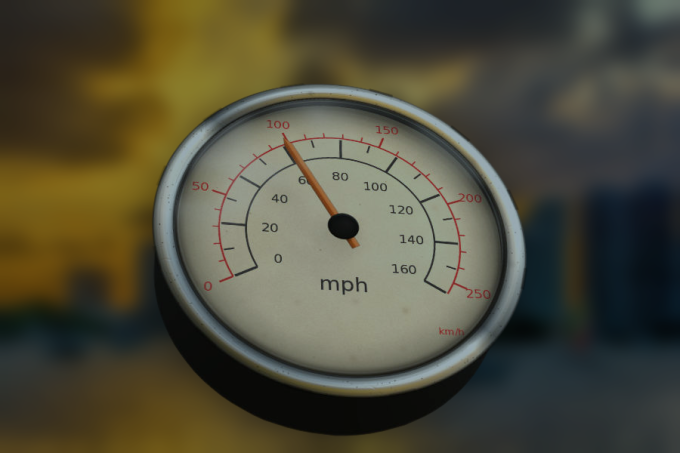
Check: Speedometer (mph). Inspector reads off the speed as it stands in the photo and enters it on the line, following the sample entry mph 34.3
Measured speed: mph 60
